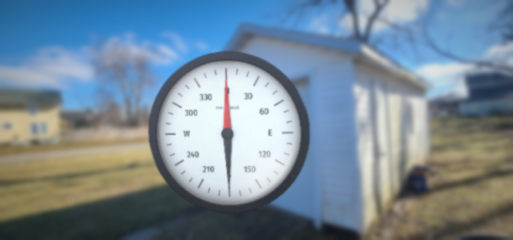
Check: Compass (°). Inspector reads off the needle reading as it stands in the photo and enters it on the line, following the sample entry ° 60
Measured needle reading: ° 0
